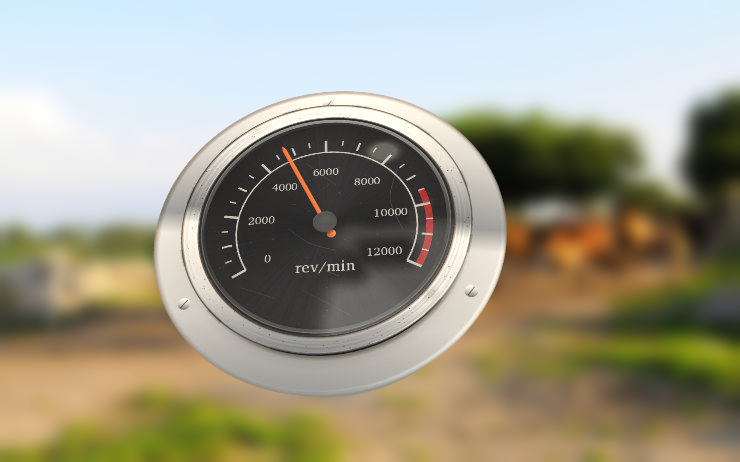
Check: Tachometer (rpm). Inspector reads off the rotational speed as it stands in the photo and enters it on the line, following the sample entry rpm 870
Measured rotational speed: rpm 4750
